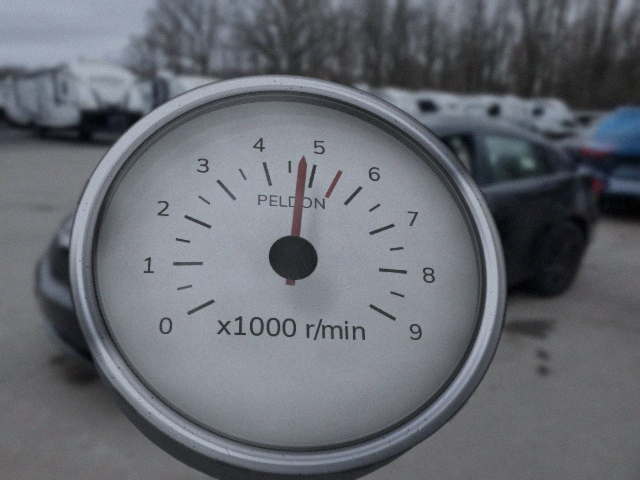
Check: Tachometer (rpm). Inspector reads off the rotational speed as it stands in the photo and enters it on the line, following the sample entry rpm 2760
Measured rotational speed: rpm 4750
